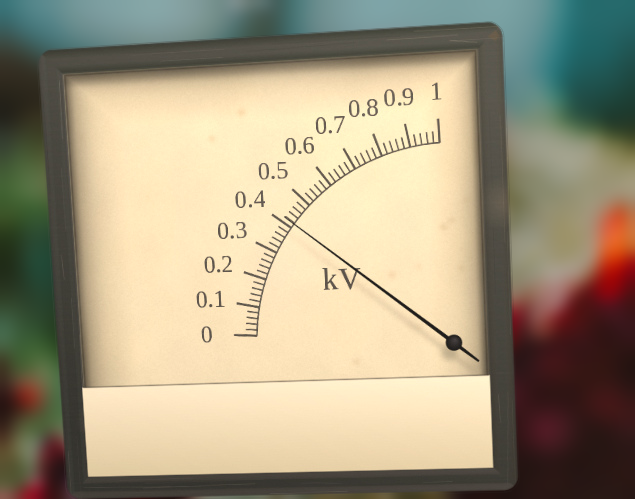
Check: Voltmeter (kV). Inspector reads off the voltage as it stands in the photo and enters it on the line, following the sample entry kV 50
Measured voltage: kV 0.42
